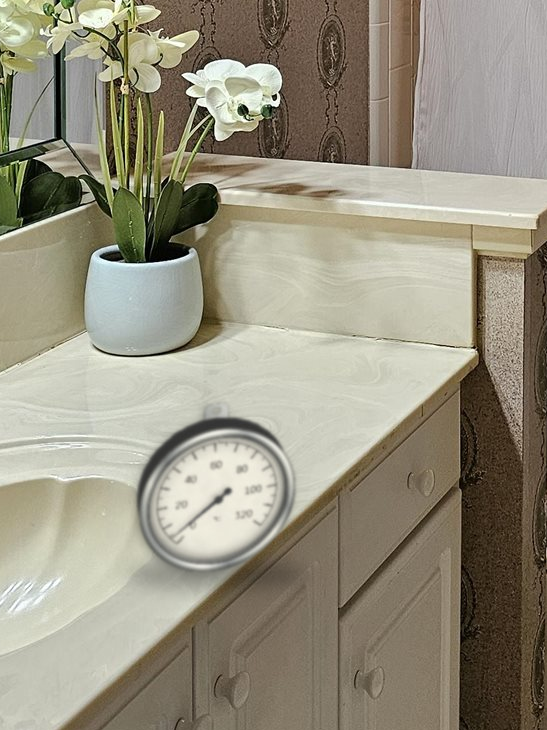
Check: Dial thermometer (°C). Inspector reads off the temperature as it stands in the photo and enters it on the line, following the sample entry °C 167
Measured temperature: °C 5
